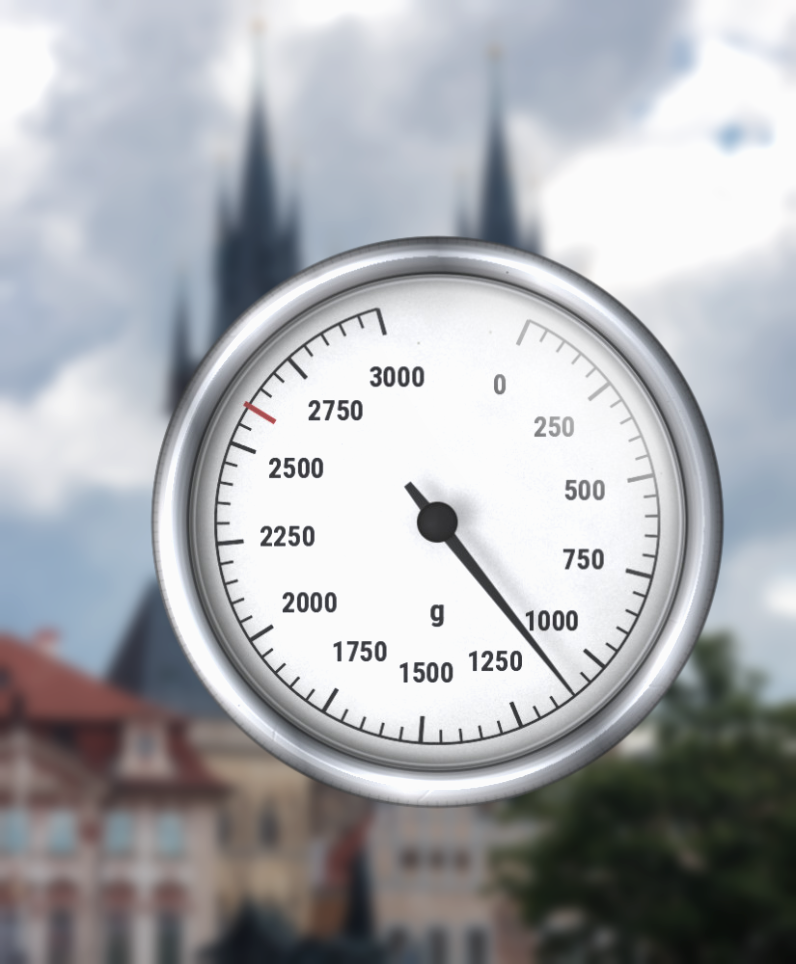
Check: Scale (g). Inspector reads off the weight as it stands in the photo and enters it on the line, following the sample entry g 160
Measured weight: g 1100
